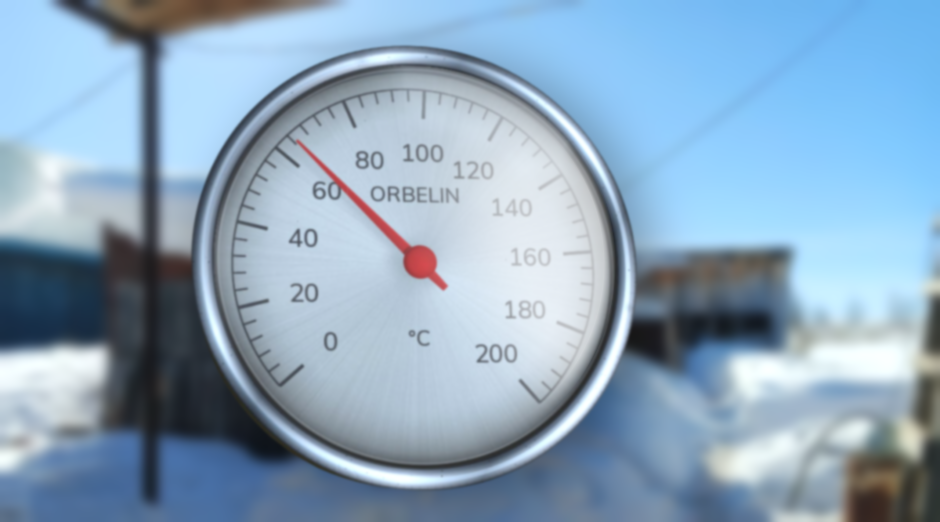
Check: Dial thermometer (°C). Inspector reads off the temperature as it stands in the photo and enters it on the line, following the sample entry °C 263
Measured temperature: °C 64
